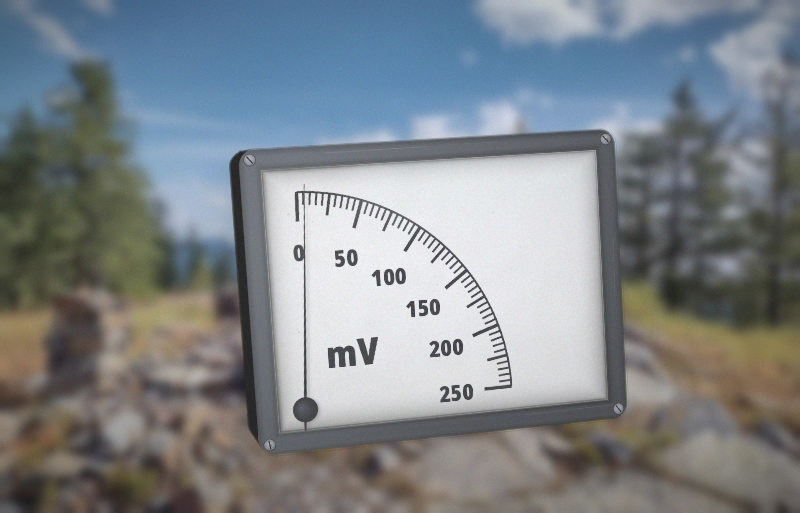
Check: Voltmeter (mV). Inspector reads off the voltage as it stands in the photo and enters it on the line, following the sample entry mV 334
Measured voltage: mV 5
